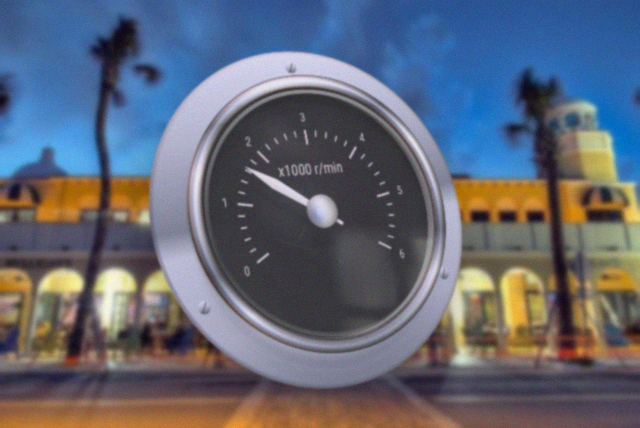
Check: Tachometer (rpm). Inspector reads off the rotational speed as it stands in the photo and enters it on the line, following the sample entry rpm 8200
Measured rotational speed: rpm 1600
